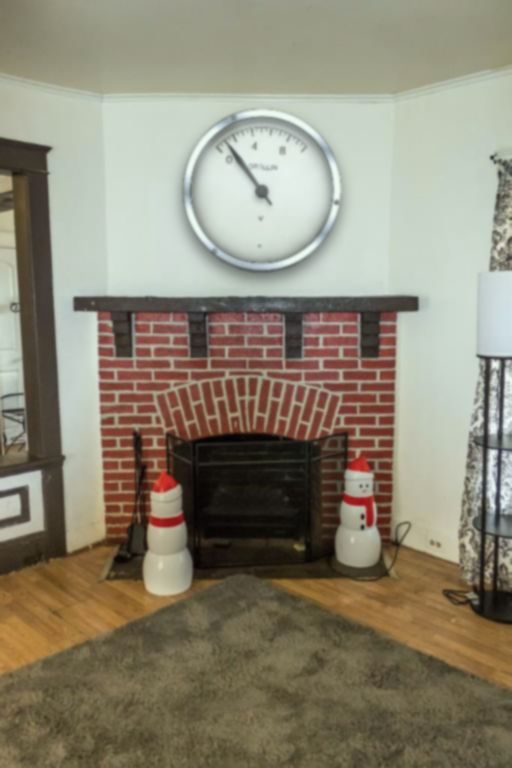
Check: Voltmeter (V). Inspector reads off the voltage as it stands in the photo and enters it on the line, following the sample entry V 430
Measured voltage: V 1
